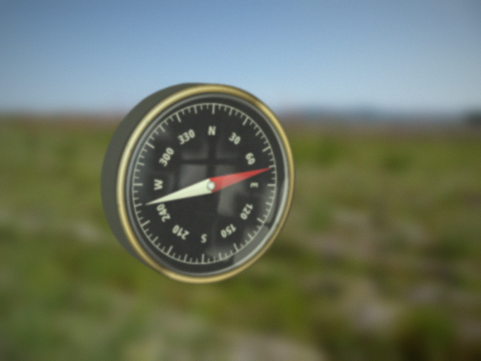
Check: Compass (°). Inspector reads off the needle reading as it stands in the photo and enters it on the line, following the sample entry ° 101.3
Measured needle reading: ° 75
